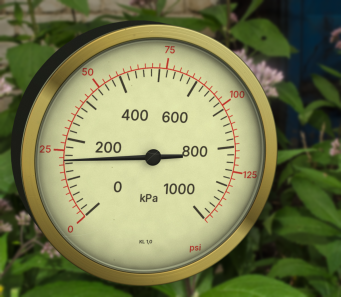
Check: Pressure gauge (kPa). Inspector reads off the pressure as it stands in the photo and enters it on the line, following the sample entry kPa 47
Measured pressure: kPa 150
